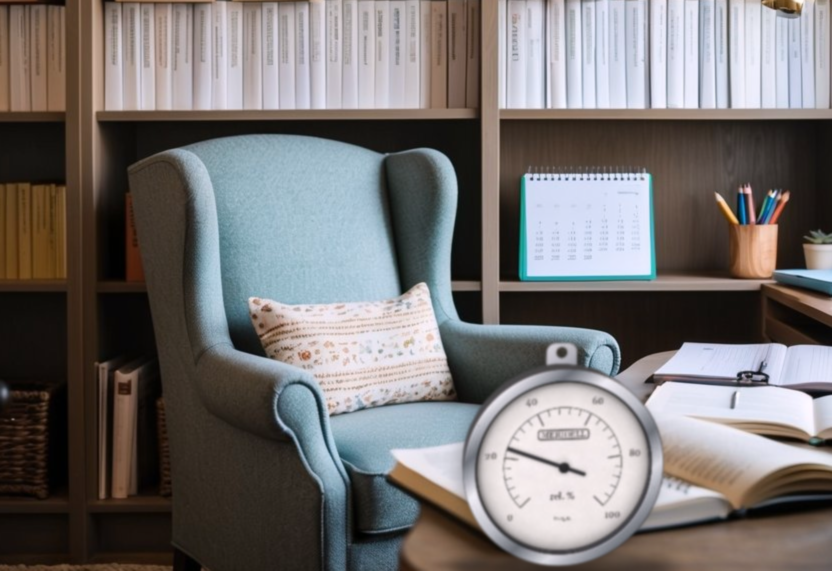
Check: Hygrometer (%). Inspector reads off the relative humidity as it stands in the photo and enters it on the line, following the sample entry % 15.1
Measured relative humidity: % 24
